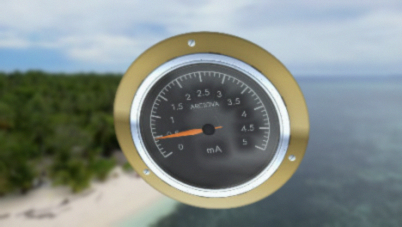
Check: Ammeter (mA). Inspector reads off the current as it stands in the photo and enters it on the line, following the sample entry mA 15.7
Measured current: mA 0.5
